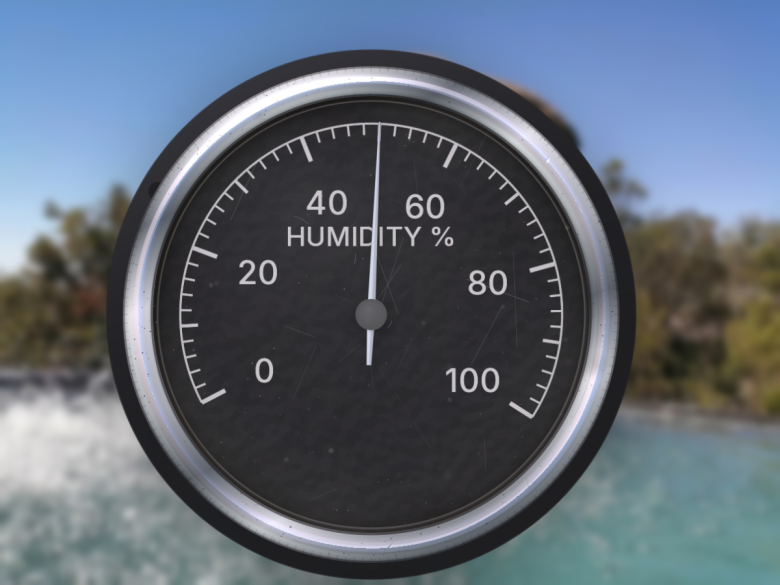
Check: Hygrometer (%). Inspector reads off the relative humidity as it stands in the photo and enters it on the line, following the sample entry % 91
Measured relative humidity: % 50
